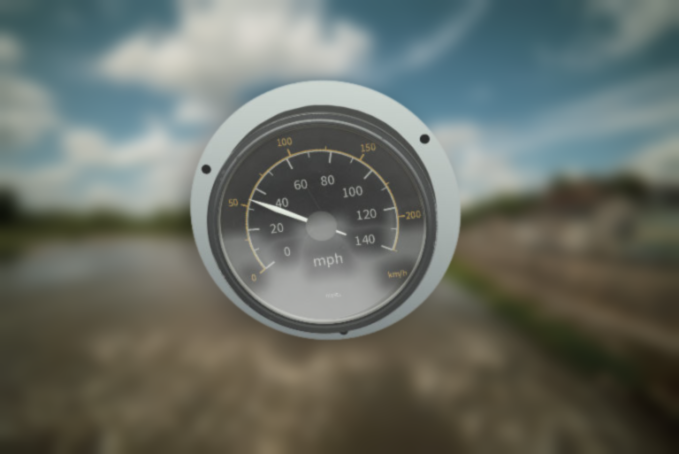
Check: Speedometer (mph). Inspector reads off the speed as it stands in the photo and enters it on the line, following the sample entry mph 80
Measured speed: mph 35
